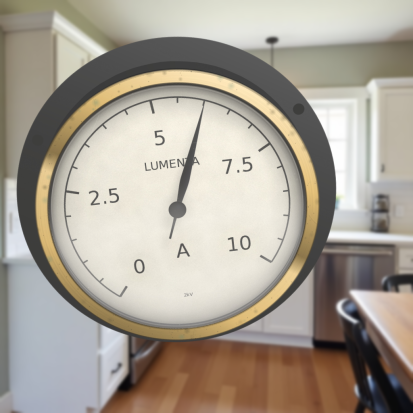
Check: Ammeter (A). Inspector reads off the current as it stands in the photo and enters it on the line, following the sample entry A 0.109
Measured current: A 6
